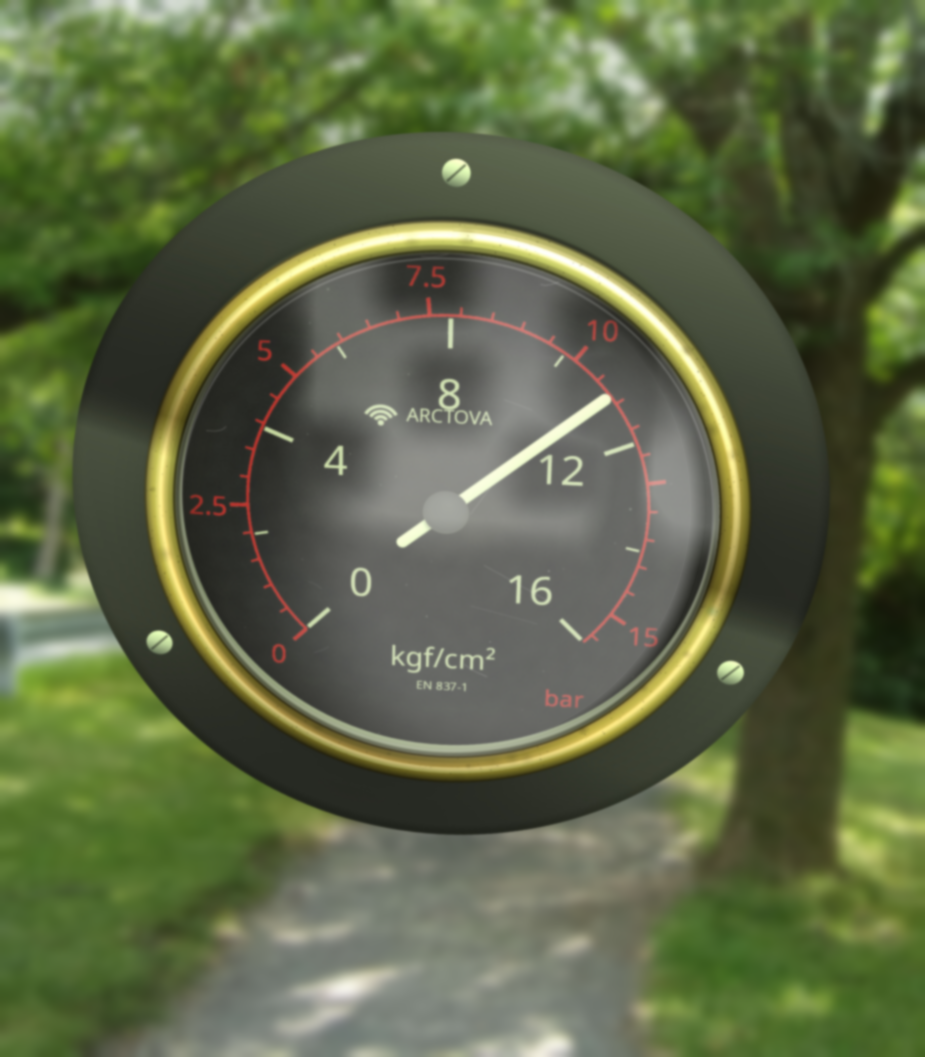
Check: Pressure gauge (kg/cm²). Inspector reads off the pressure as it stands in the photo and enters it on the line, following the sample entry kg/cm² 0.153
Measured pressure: kg/cm² 11
